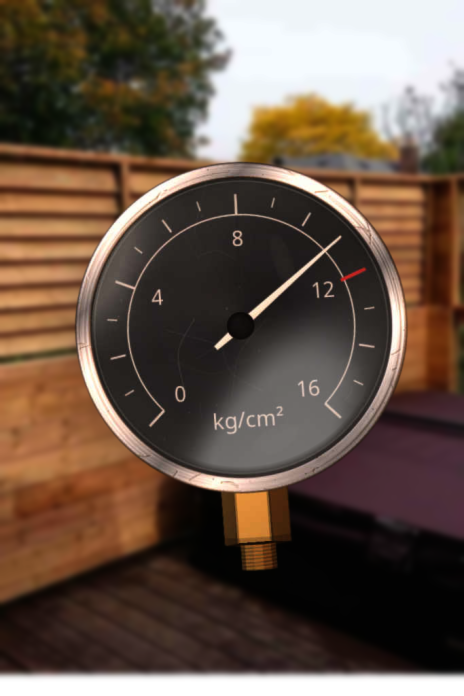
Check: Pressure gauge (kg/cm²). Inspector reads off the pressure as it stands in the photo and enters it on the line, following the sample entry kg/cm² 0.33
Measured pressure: kg/cm² 11
